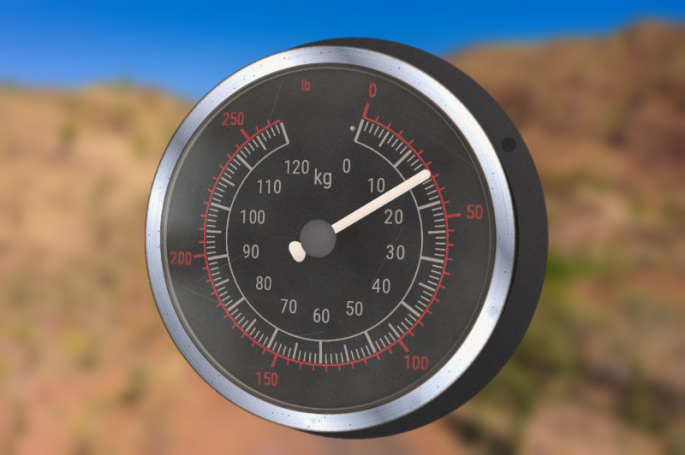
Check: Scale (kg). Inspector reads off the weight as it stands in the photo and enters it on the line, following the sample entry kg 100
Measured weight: kg 15
